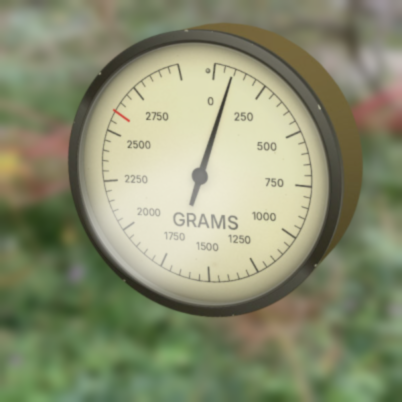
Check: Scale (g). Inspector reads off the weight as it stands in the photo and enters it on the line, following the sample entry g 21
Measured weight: g 100
